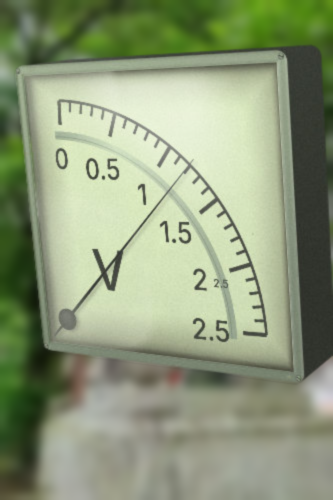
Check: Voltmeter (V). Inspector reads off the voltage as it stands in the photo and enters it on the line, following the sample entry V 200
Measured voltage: V 1.2
